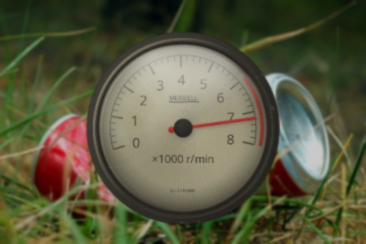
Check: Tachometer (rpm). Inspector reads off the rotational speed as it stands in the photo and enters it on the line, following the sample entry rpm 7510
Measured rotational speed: rpm 7200
